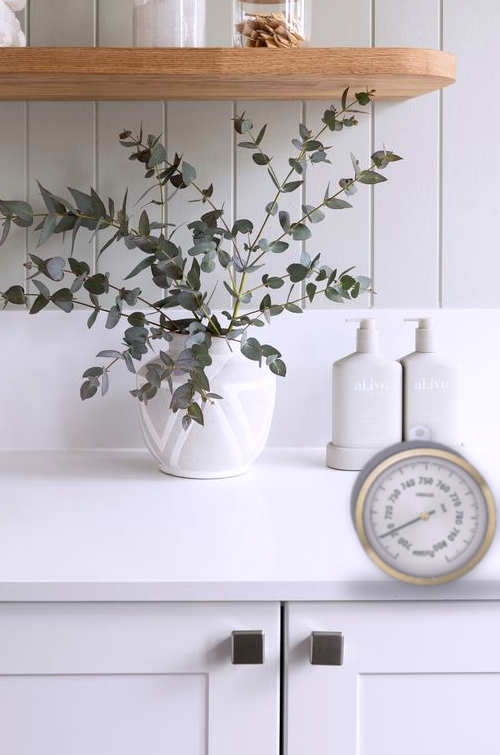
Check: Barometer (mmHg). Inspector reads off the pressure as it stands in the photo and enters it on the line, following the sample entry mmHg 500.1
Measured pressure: mmHg 710
